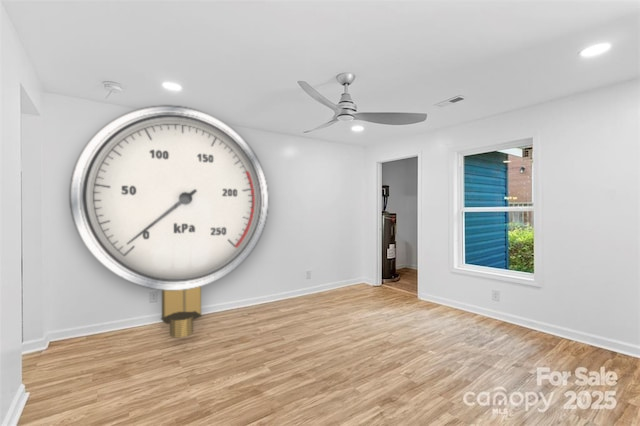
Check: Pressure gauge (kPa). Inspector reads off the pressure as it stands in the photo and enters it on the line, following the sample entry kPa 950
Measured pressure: kPa 5
